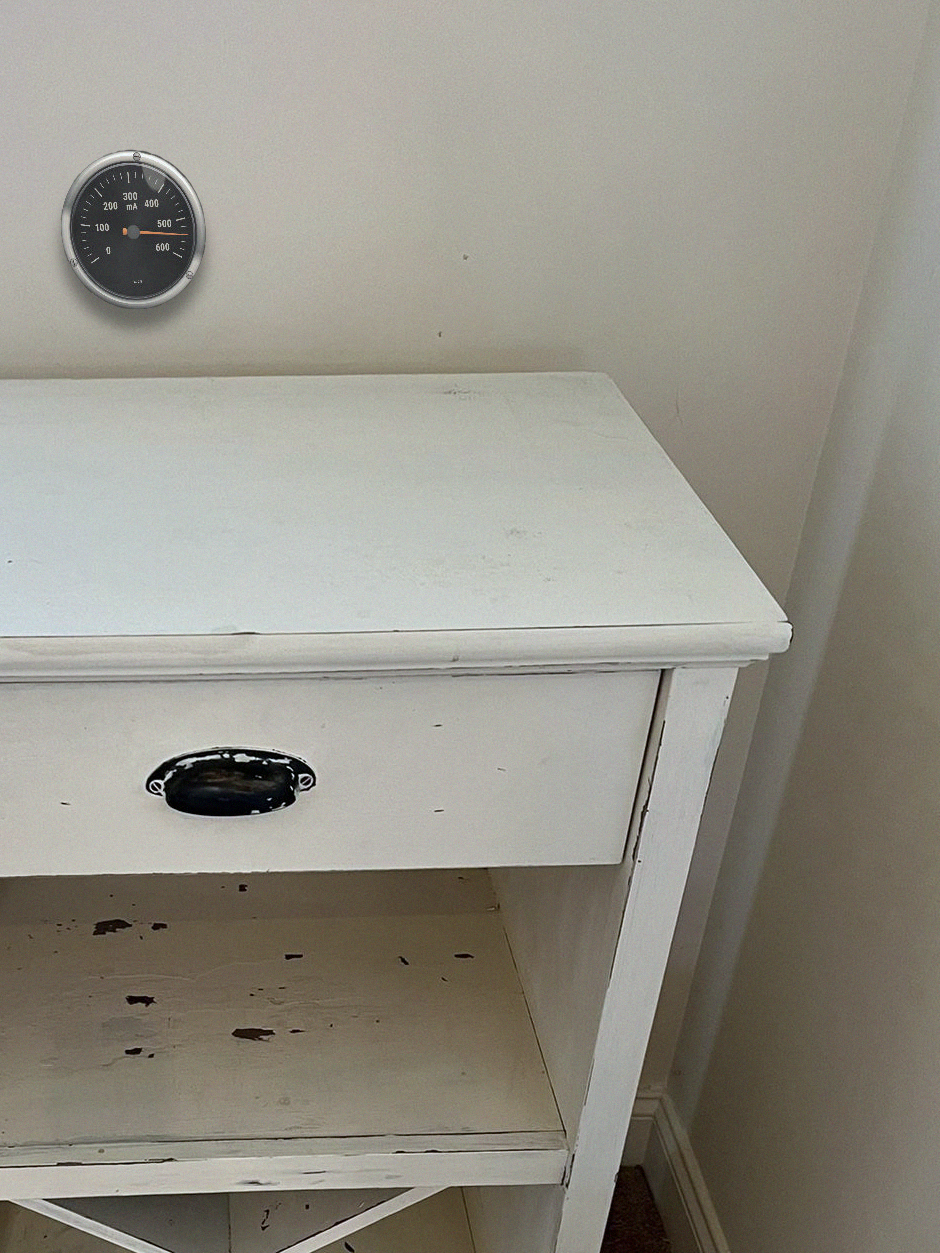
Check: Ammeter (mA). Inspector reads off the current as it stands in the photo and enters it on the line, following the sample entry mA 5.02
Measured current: mA 540
